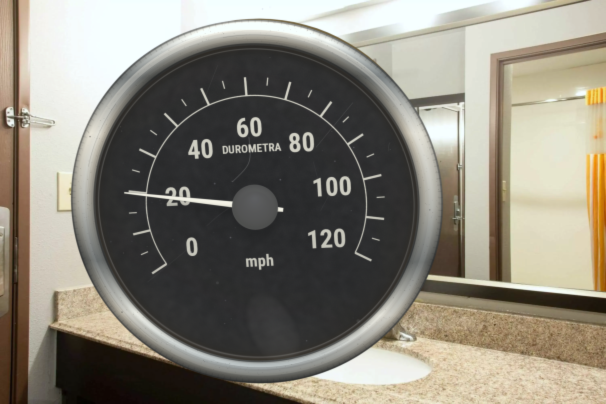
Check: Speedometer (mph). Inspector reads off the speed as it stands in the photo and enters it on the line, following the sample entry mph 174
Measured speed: mph 20
